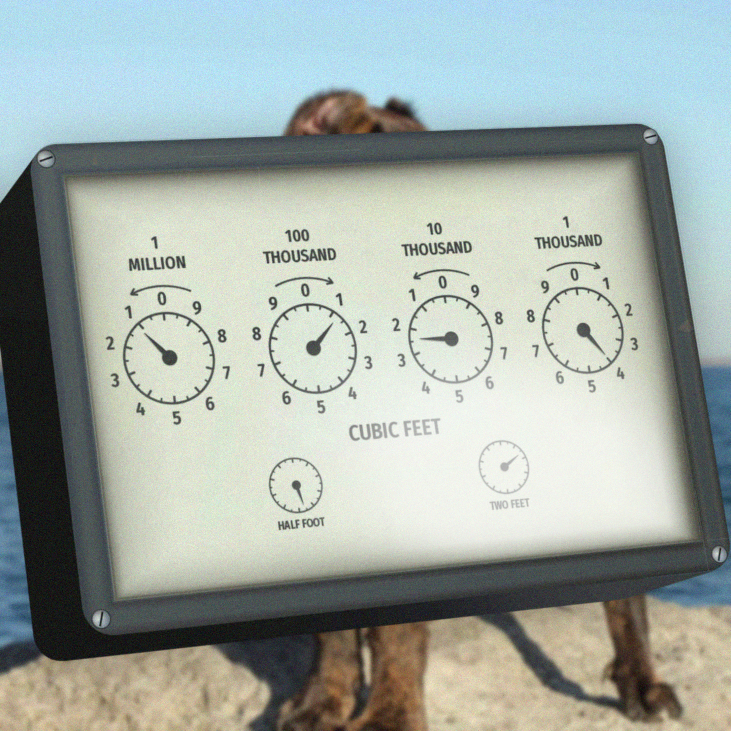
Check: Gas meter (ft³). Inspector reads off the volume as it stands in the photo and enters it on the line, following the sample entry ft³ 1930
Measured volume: ft³ 112400
